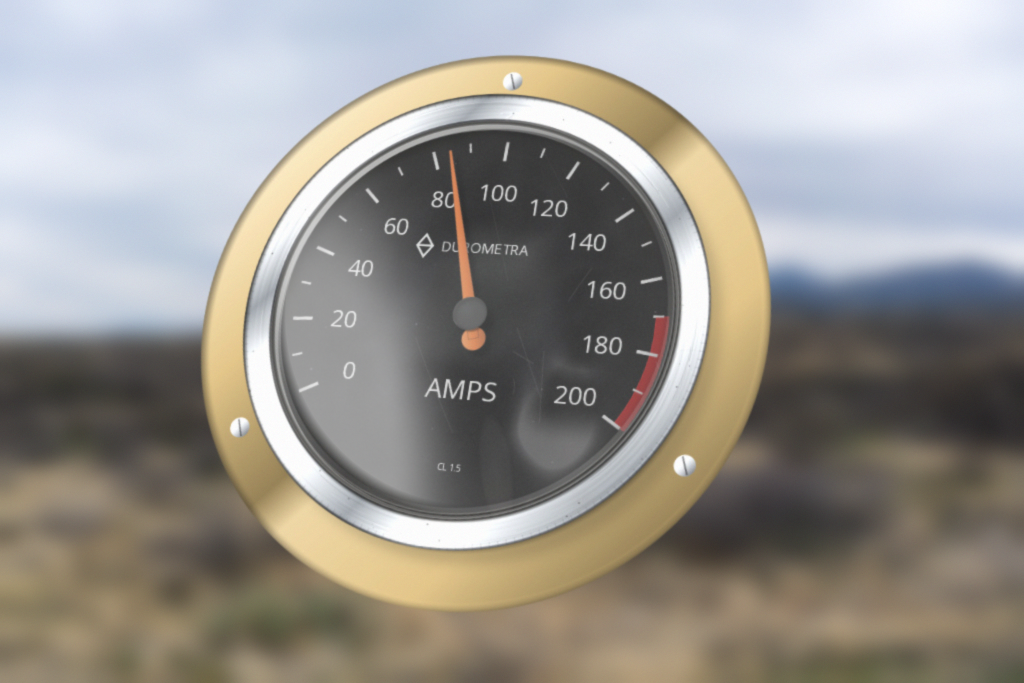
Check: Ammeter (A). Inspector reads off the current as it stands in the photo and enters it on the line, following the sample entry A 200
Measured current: A 85
